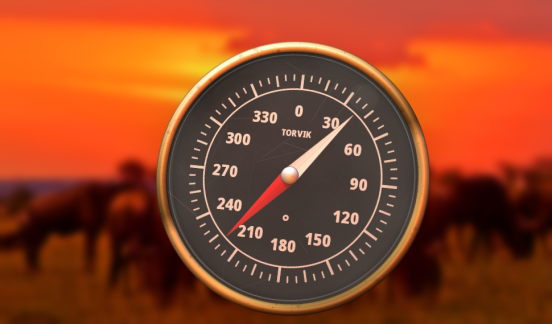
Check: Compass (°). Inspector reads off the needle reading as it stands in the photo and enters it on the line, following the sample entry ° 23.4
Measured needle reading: ° 220
